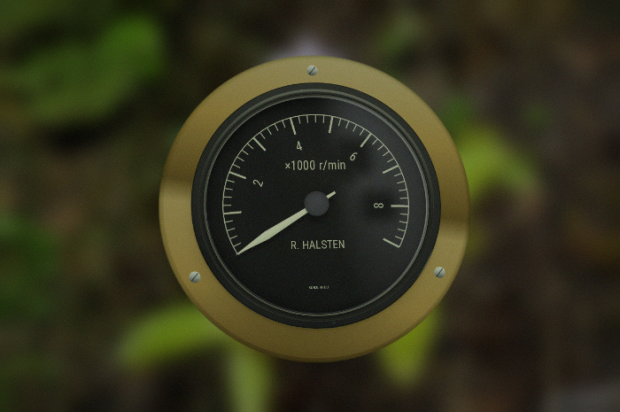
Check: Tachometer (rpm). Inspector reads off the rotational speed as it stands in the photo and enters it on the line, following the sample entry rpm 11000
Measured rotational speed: rpm 0
